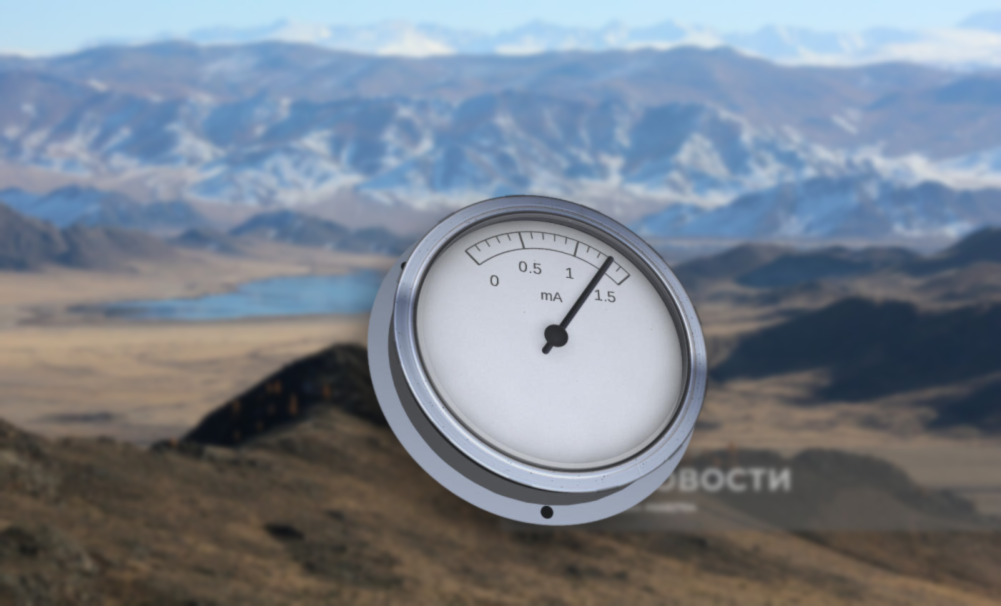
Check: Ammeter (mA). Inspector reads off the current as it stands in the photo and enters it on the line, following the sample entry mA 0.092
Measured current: mA 1.3
